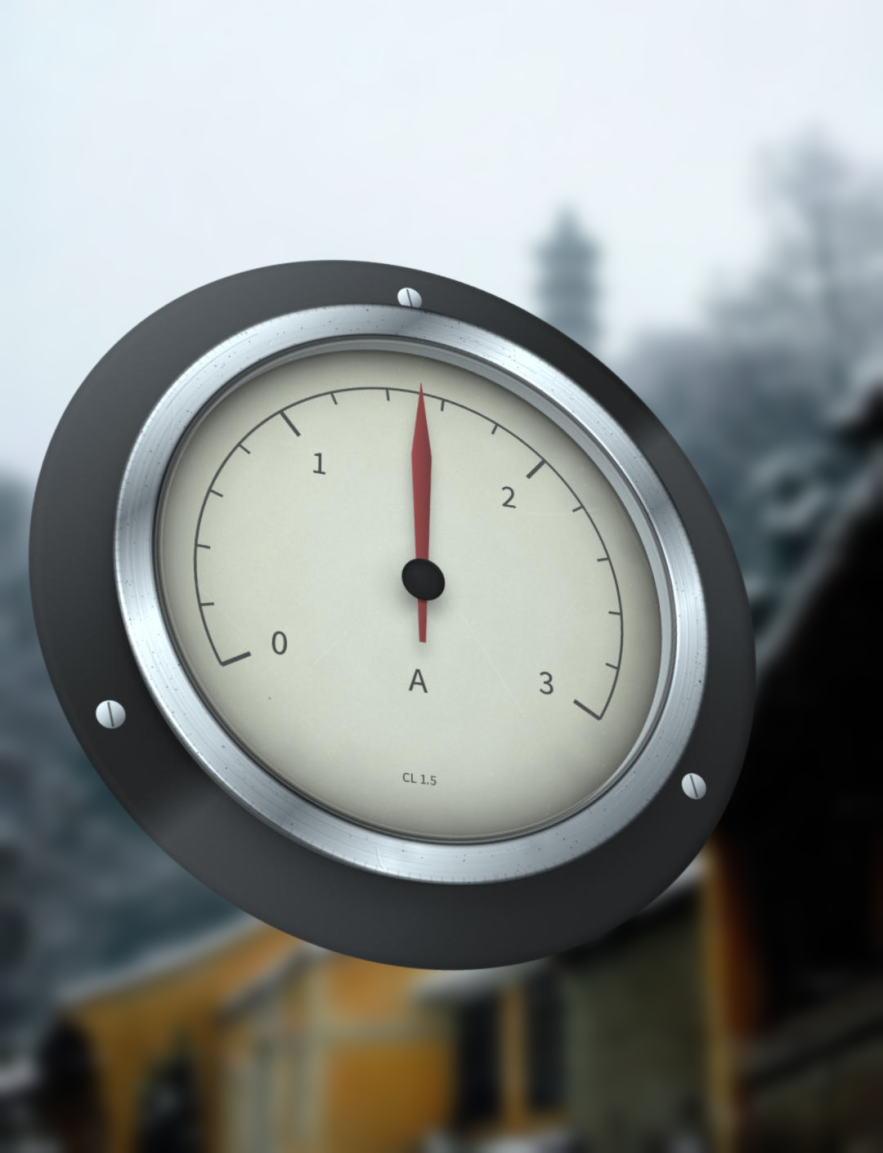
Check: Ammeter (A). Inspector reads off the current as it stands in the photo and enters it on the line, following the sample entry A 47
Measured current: A 1.5
